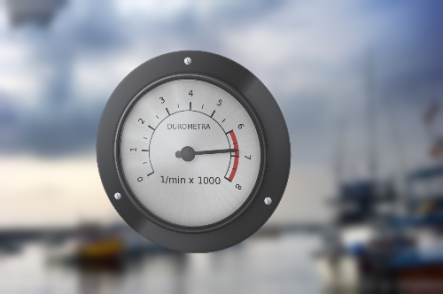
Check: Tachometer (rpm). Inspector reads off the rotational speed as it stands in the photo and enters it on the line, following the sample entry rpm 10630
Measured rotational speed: rpm 6750
